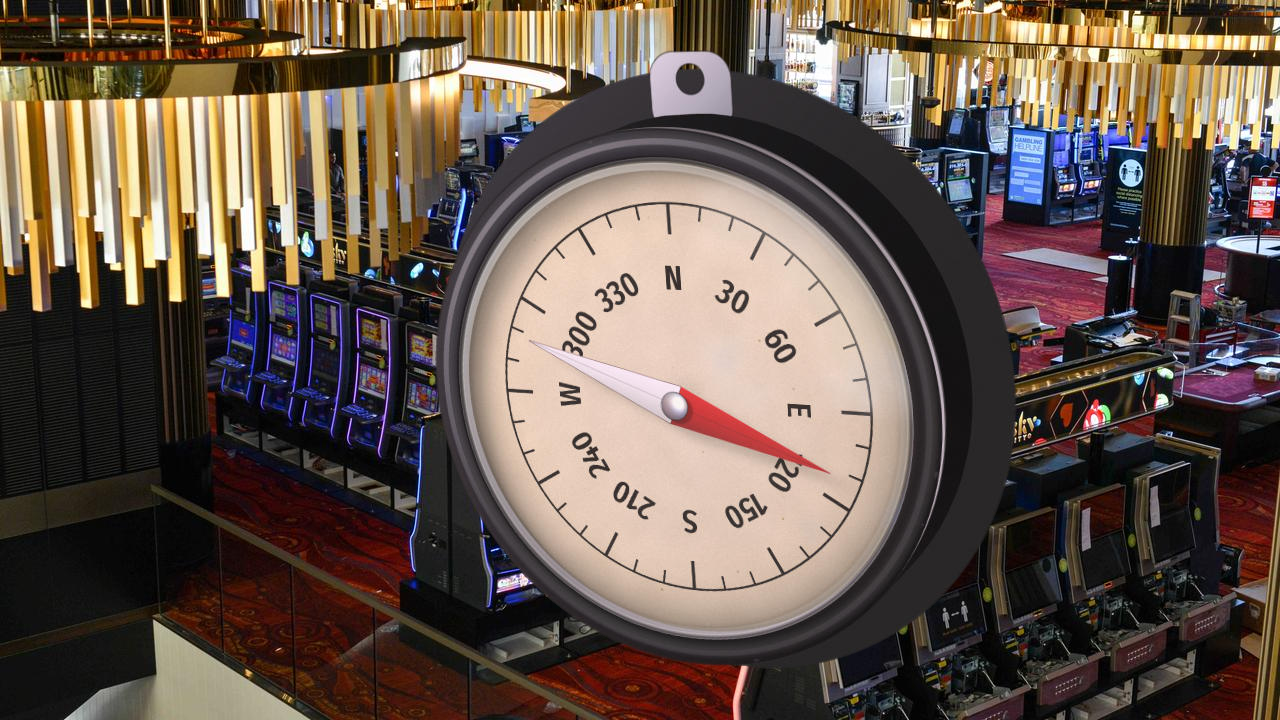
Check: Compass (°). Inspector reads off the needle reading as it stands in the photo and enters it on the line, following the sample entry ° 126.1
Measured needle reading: ° 110
